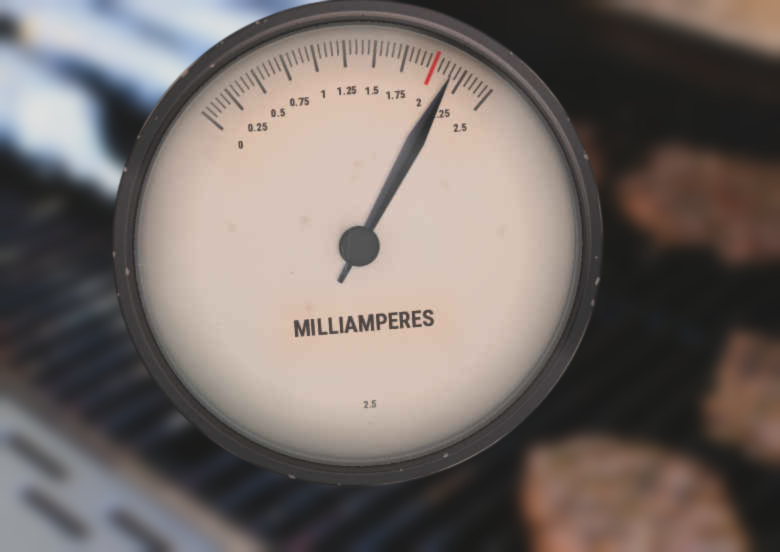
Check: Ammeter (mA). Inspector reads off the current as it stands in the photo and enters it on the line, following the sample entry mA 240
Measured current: mA 2.15
